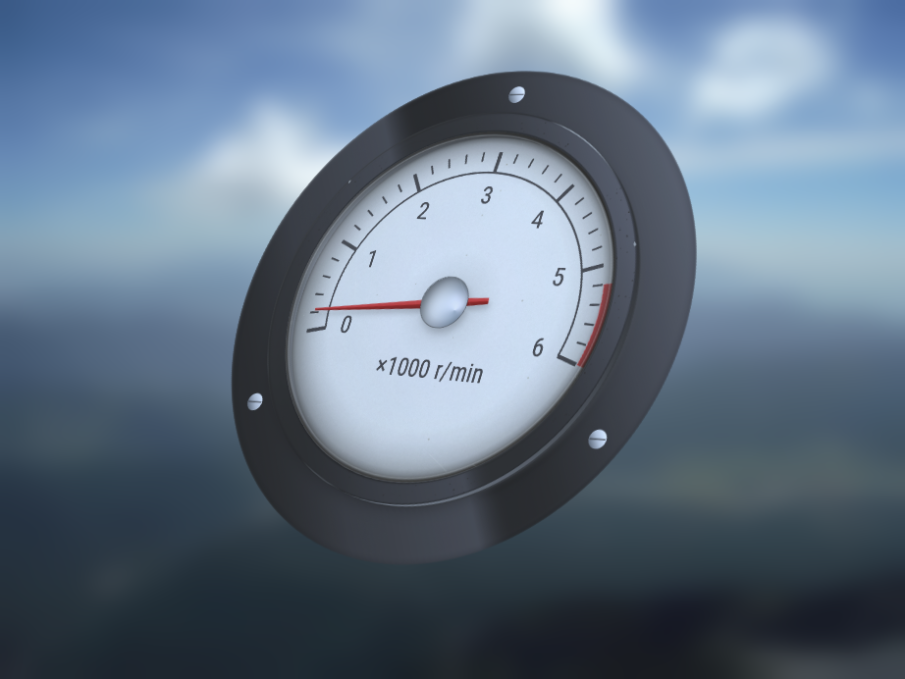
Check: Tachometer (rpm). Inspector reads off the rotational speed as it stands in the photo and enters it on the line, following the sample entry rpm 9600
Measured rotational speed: rpm 200
